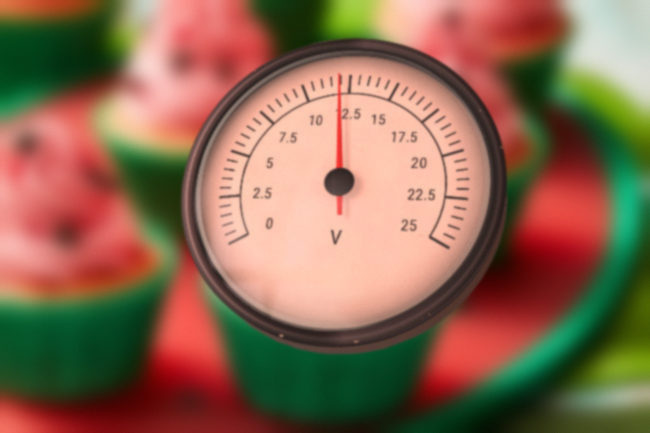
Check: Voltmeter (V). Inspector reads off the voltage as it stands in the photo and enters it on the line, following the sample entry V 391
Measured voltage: V 12
